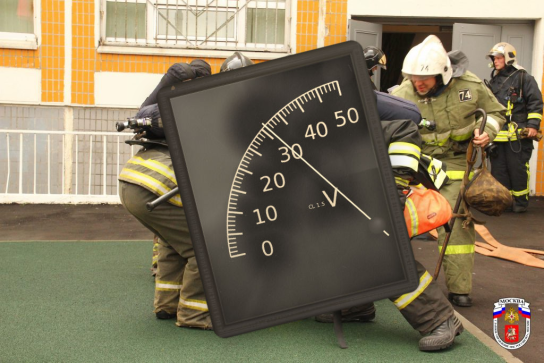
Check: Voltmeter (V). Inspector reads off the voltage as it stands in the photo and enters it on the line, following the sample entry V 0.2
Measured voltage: V 31
